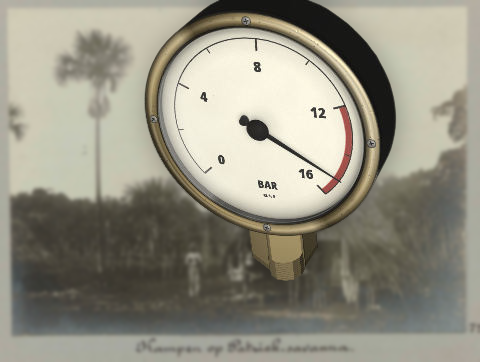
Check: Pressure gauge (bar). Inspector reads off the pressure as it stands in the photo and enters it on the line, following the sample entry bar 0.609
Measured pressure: bar 15
